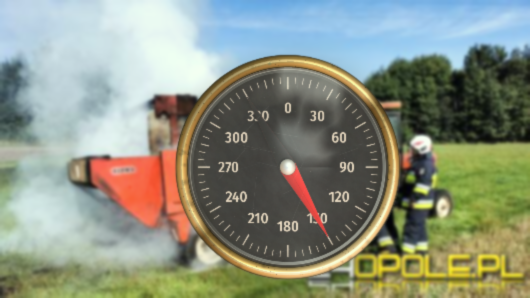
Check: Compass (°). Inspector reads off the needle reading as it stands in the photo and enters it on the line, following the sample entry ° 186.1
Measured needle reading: ° 150
